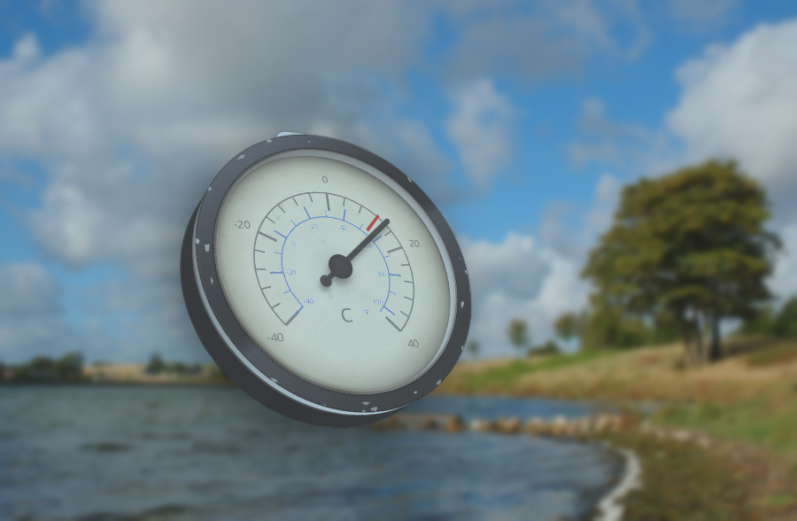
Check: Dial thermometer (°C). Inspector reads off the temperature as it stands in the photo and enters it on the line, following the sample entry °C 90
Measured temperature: °C 14
